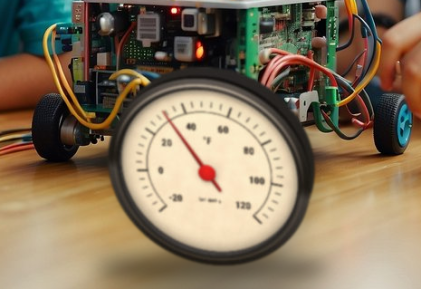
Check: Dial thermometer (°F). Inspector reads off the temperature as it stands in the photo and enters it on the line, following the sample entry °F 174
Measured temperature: °F 32
